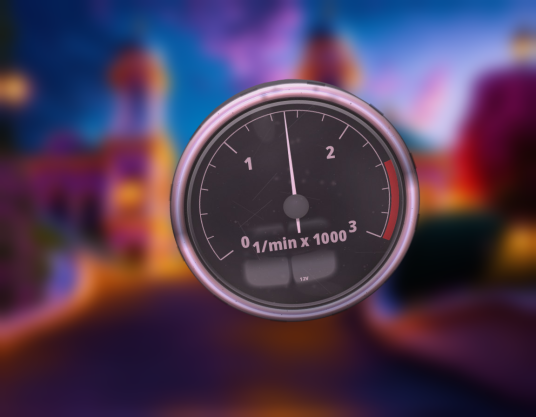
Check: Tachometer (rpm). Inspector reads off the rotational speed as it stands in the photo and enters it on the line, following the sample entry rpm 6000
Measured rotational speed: rpm 1500
